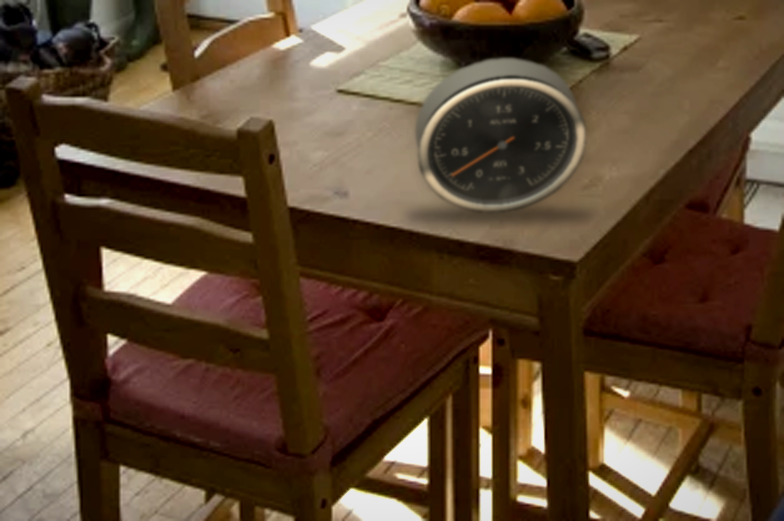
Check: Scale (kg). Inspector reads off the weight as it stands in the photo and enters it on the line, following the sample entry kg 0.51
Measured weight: kg 0.25
